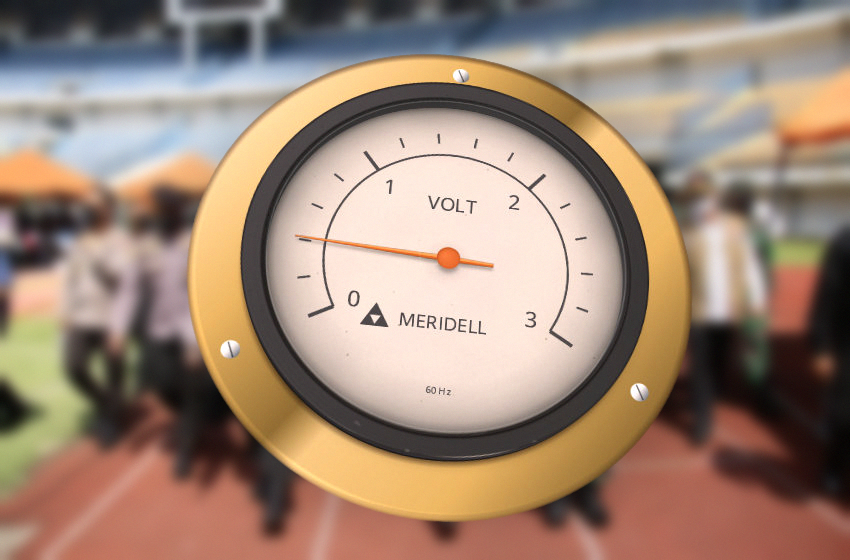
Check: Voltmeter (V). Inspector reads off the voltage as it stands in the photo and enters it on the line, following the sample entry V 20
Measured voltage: V 0.4
